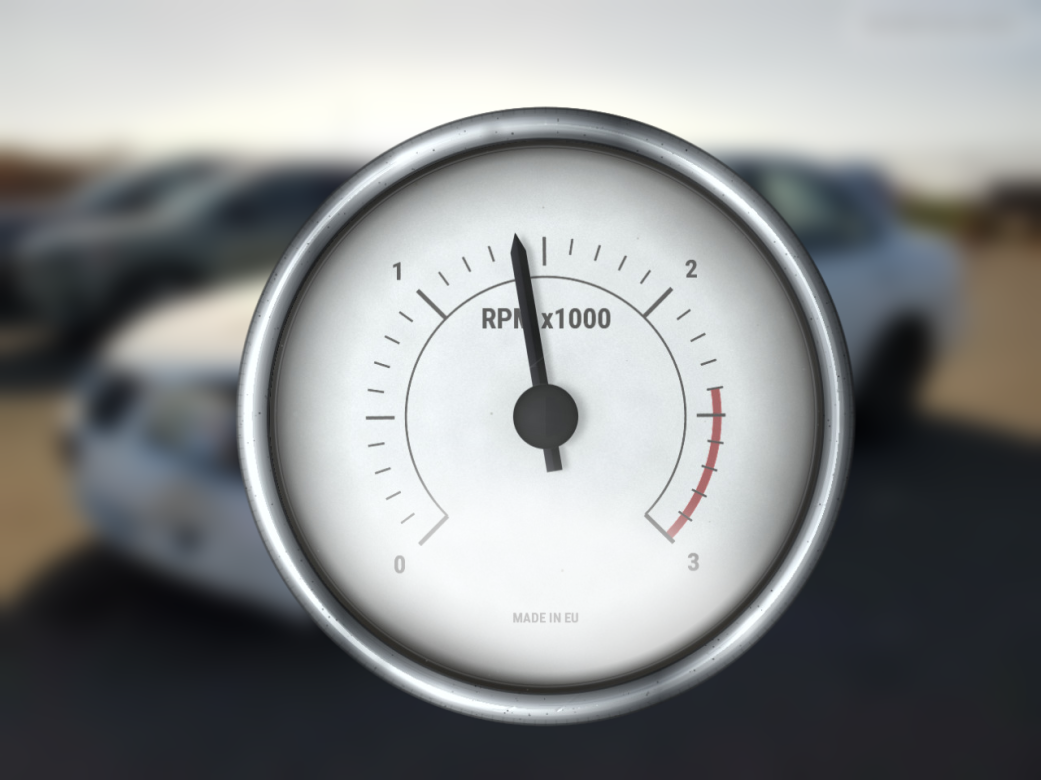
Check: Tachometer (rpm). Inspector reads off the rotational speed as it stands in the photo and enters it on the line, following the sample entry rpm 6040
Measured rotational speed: rpm 1400
